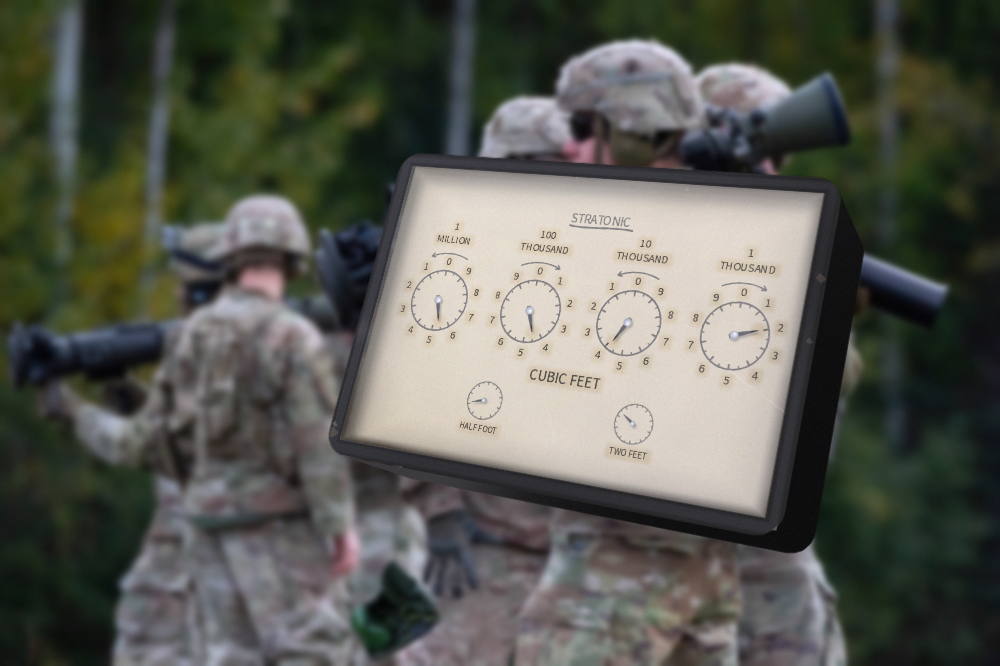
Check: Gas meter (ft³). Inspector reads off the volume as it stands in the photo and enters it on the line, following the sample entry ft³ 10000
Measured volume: ft³ 544200
